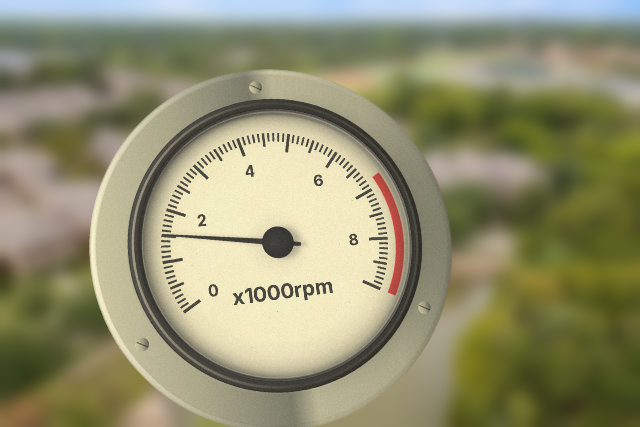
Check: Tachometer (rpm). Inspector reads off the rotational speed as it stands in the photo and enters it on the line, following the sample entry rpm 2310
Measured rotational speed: rpm 1500
